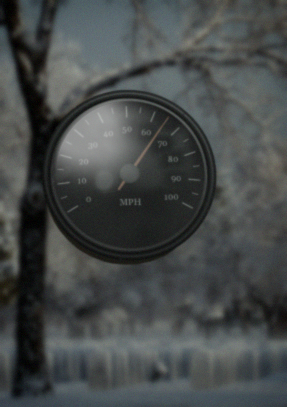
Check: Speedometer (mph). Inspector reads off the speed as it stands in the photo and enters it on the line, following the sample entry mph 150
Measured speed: mph 65
